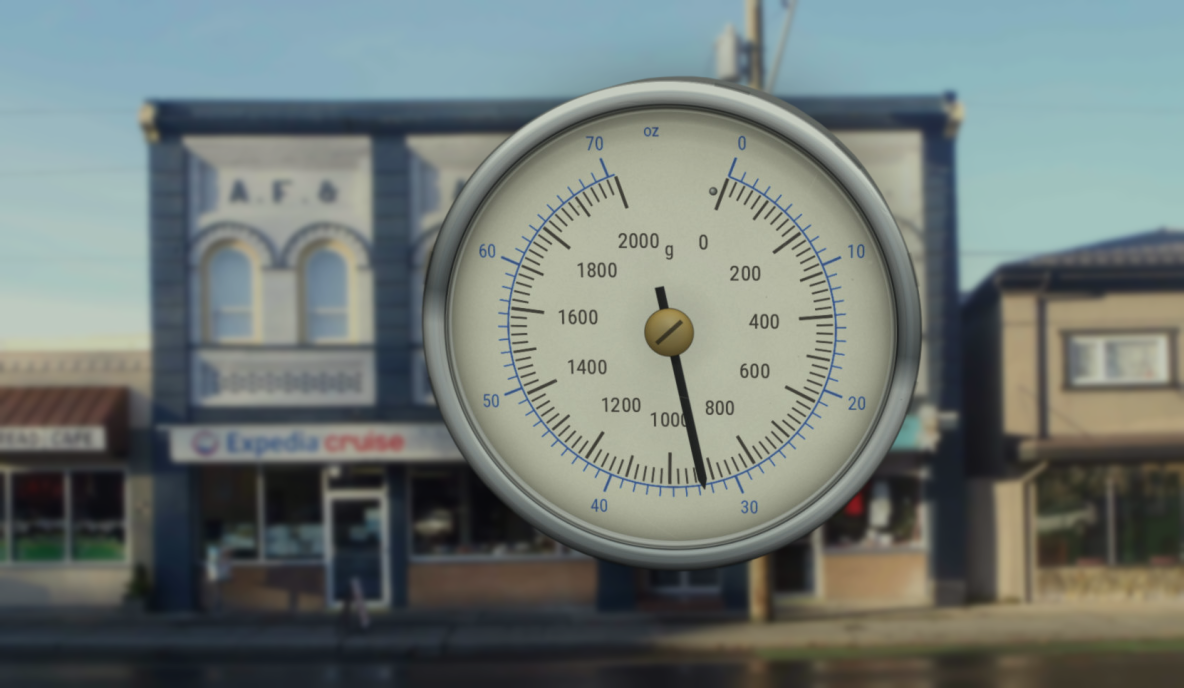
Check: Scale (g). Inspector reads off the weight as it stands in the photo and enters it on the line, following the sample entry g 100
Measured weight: g 920
